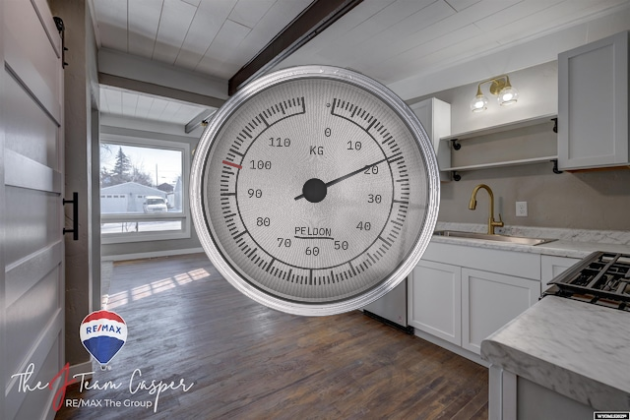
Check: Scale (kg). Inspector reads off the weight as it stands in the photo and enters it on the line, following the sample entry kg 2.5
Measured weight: kg 19
